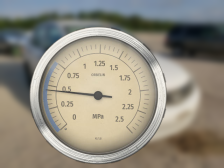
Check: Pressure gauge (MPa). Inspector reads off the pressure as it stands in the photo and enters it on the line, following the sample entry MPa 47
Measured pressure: MPa 0.45
